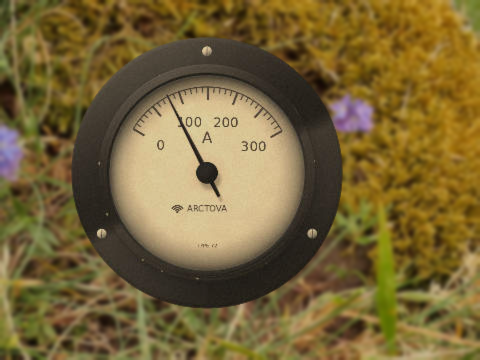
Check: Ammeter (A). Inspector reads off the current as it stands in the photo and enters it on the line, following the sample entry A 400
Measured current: A 80
